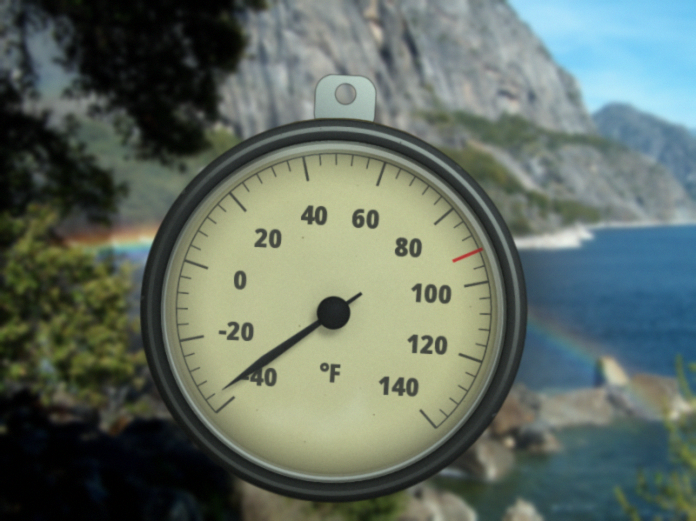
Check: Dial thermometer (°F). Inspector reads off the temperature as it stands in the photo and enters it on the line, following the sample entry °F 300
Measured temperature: °F -36
